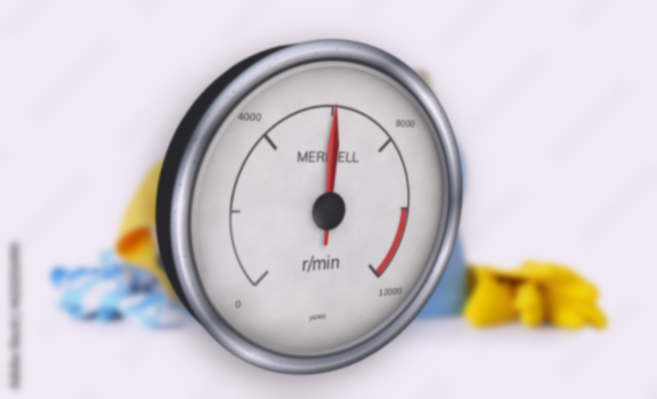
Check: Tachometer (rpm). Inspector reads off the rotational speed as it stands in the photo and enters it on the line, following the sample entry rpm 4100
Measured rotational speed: rpm 6000
